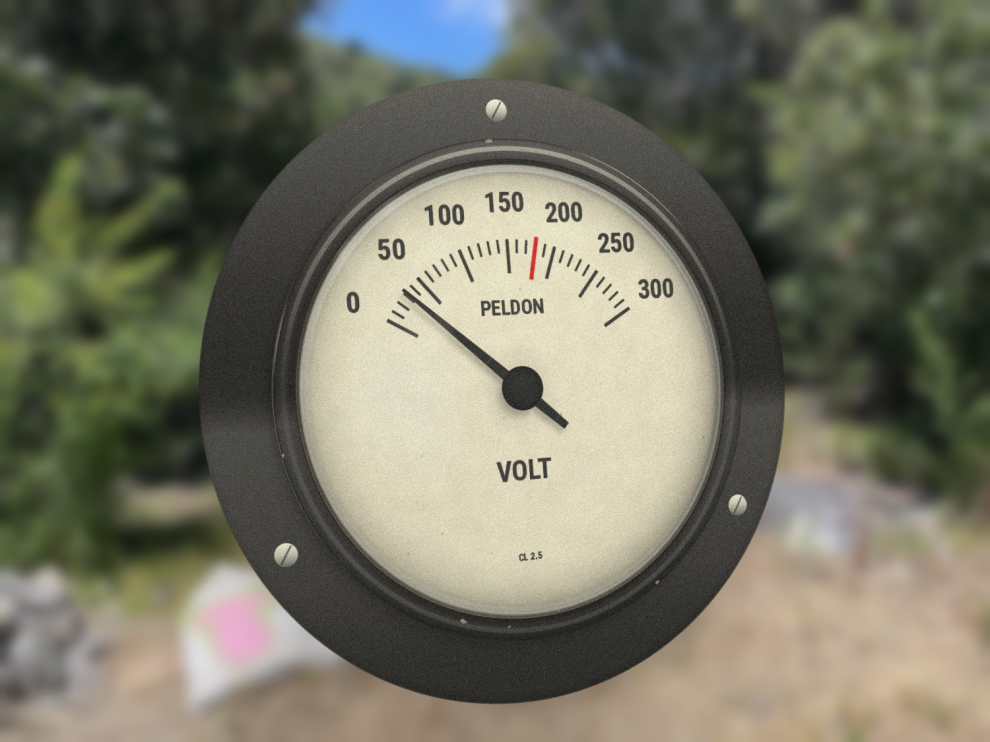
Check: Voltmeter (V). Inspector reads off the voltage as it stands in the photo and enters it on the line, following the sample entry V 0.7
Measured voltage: V 30
